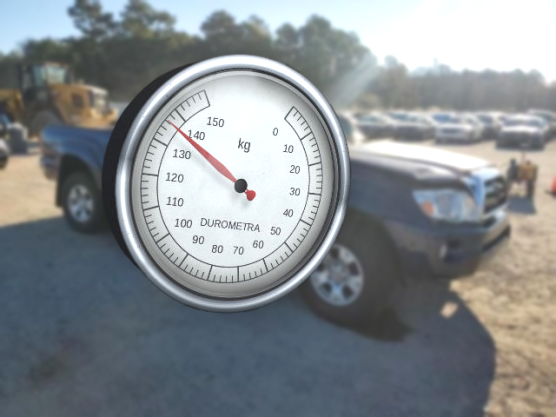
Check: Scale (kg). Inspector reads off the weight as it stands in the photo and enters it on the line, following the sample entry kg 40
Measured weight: kg 136
